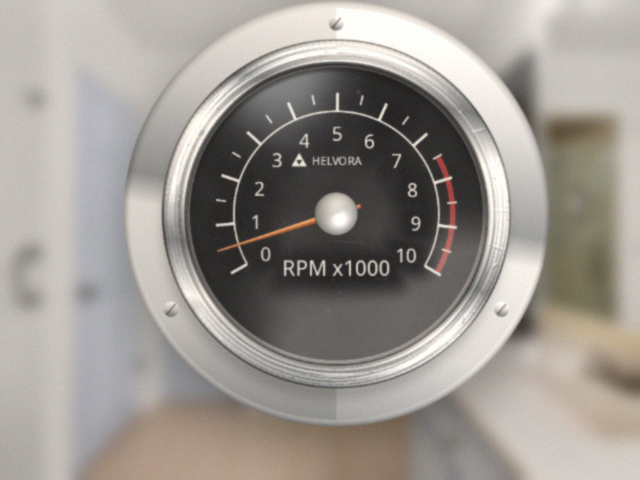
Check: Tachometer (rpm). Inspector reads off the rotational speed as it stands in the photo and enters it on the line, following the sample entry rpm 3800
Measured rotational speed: rpm 500
